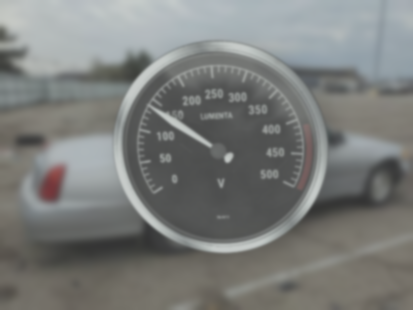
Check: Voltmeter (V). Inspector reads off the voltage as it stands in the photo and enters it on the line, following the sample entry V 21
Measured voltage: V 140
